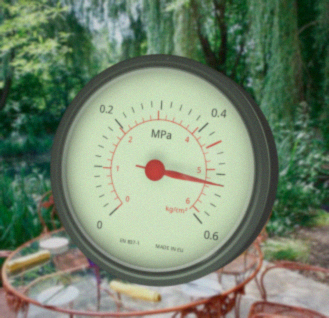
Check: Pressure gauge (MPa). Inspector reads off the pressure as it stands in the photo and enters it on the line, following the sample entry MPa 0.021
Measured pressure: MPa 0.52
